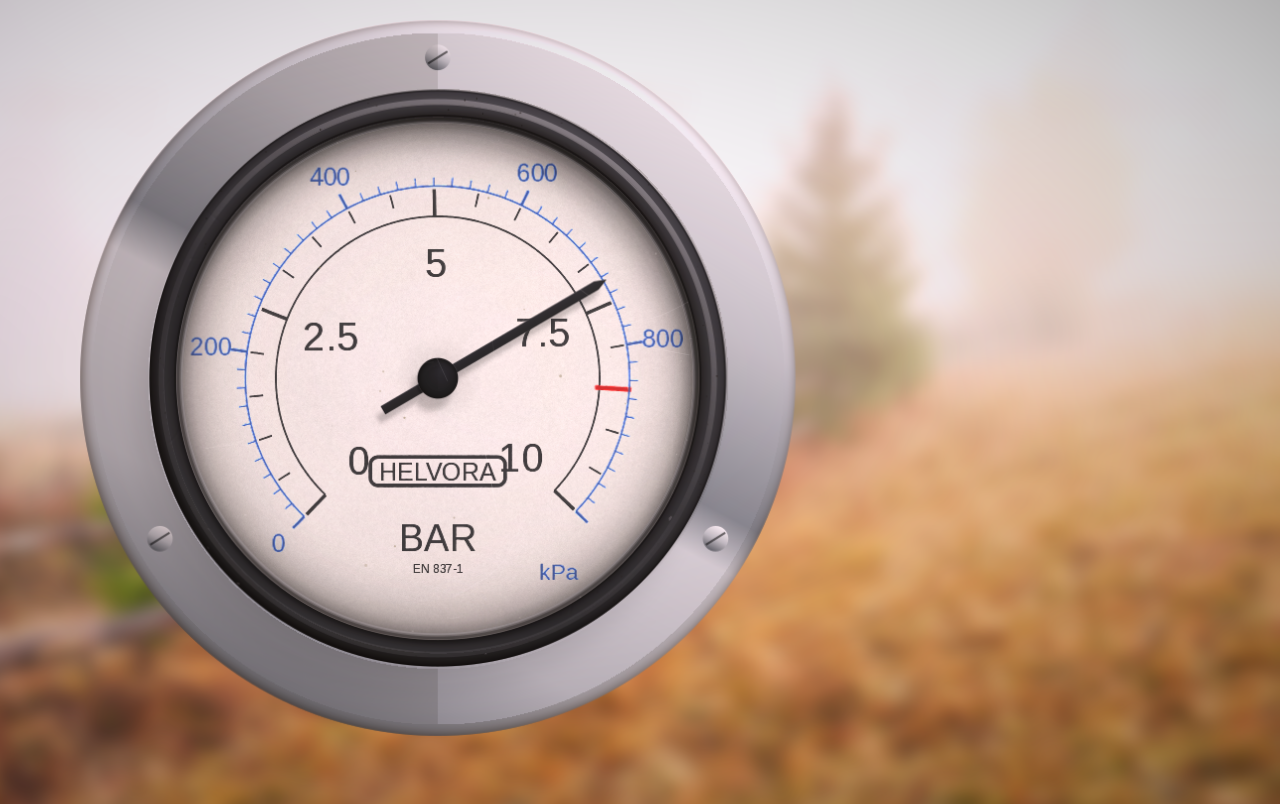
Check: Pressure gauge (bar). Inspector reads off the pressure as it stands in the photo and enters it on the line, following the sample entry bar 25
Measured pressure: bar 7.25
